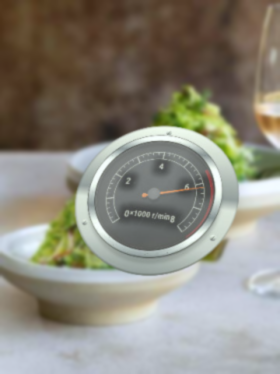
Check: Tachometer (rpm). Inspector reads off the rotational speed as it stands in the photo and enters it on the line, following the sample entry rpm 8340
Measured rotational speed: rpm 6200
